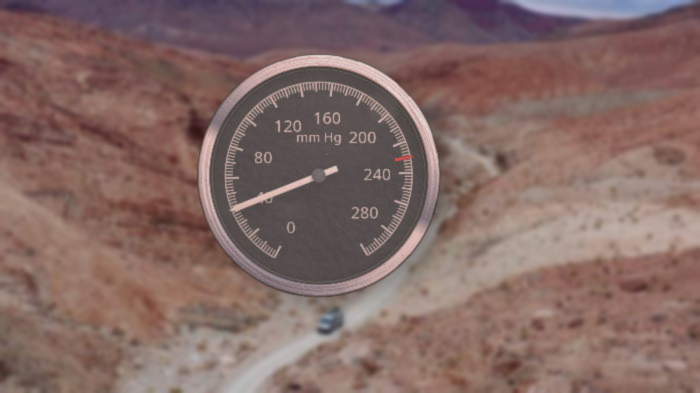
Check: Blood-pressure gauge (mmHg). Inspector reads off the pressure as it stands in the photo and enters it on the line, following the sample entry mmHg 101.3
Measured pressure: mmHg 40
